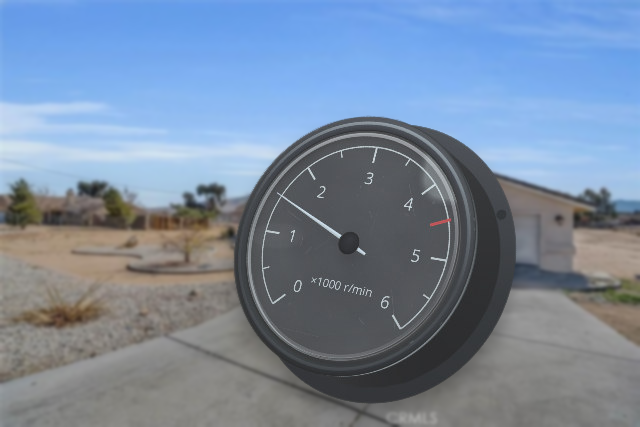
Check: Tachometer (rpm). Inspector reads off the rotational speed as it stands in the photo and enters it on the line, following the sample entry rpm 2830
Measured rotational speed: rpm 1500
